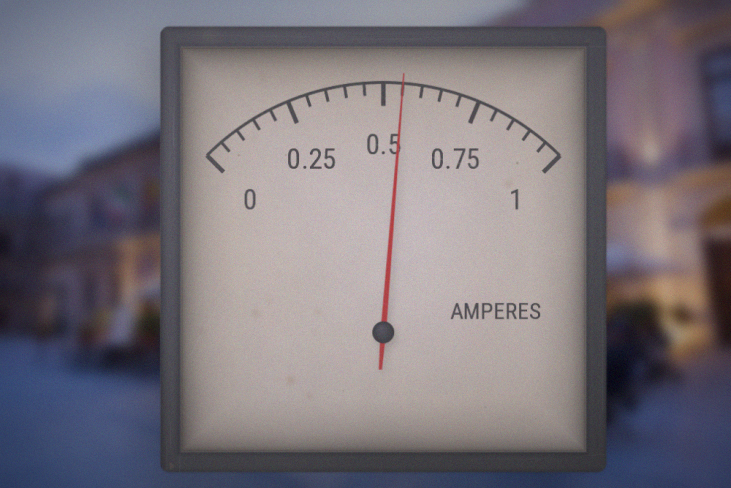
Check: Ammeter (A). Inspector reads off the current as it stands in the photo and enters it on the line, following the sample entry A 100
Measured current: A 0.55
